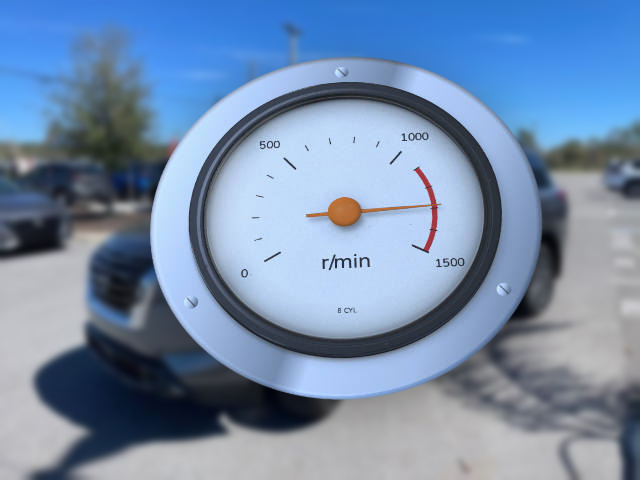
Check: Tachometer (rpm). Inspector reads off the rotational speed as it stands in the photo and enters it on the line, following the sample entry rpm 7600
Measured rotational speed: rpm 1300
